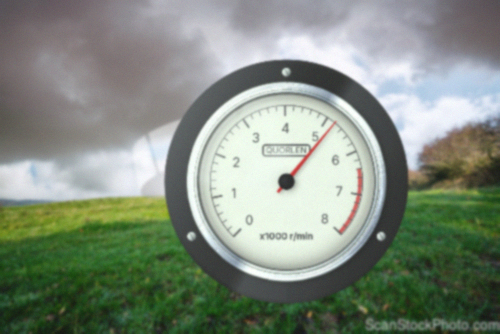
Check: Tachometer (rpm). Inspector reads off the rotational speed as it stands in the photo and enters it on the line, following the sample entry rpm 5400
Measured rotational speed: rpm 5200
